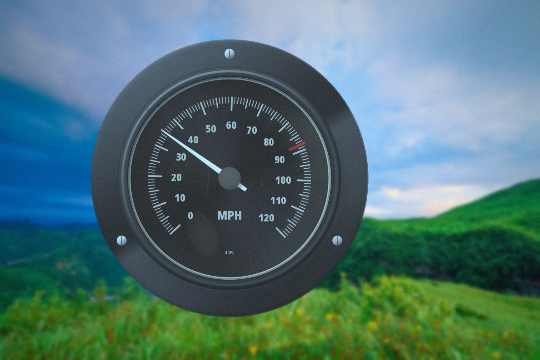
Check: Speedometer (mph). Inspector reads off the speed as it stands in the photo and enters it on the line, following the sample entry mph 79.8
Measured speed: mph 35
